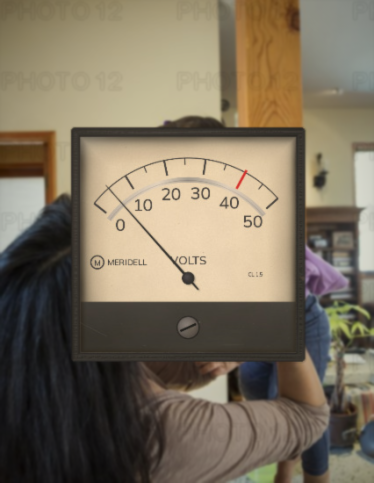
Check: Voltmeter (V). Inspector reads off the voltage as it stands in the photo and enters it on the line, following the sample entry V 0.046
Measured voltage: V 5
